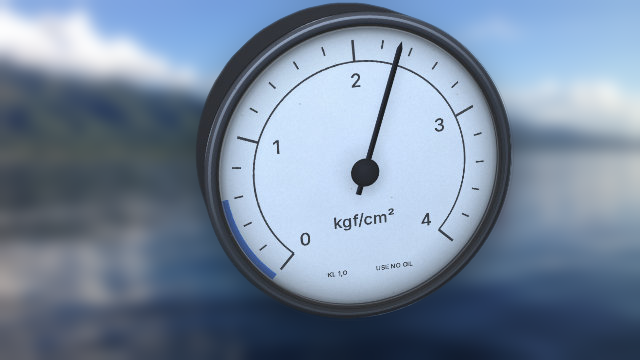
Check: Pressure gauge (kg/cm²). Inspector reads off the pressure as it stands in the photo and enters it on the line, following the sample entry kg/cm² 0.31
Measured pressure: kg/cm² 2.3
